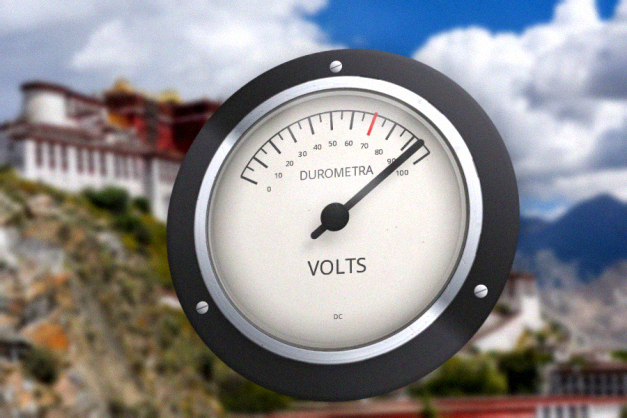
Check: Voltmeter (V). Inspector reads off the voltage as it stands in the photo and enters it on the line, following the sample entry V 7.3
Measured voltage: V 95
